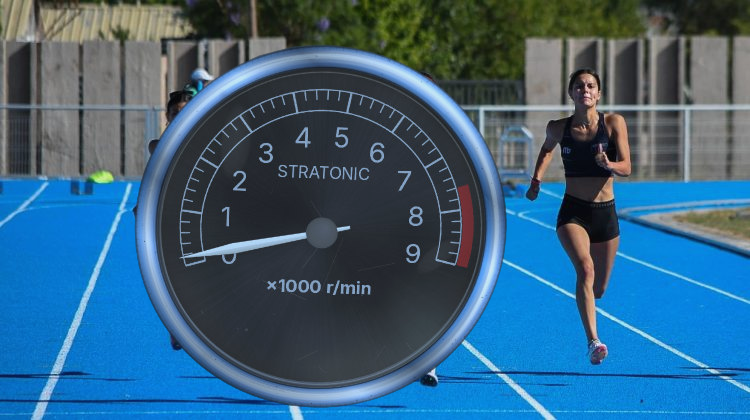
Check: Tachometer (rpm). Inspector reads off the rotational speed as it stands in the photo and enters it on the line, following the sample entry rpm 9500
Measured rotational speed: rpm 200
